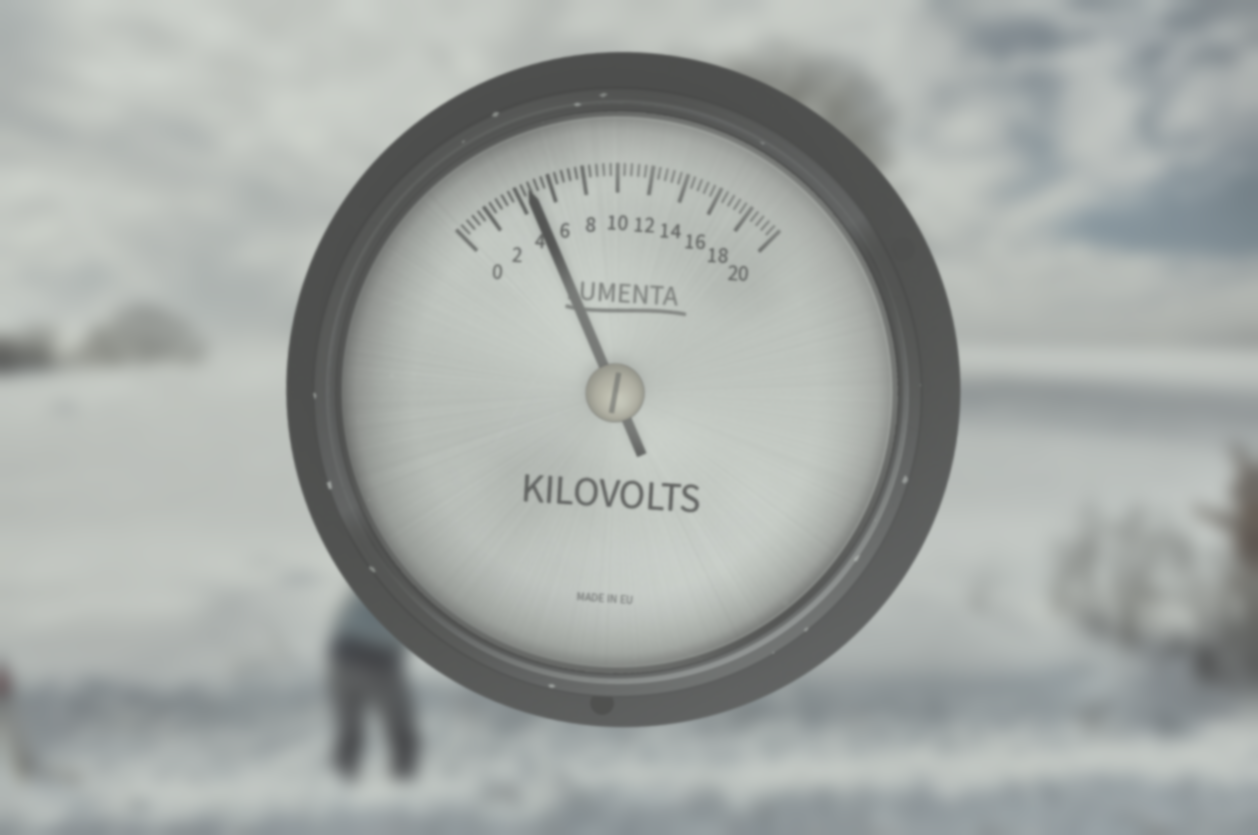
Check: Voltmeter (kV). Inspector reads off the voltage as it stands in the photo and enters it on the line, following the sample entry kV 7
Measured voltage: kV 4.8
